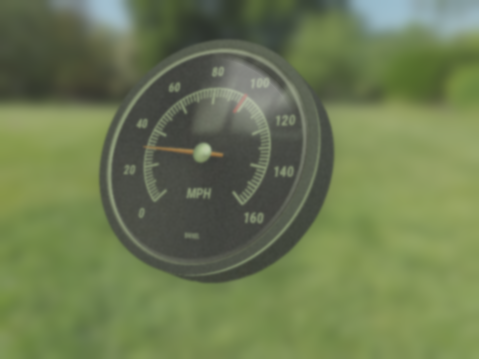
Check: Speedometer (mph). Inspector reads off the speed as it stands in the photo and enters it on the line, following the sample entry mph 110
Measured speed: mph 30
